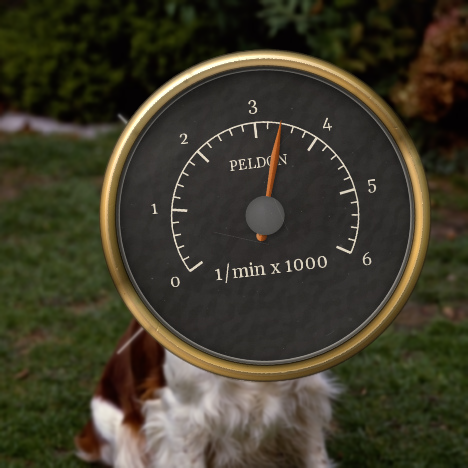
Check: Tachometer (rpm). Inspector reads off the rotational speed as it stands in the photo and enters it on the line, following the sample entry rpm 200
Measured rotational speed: rpm 3400
